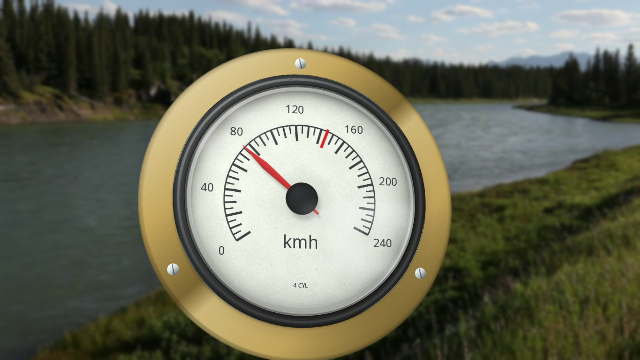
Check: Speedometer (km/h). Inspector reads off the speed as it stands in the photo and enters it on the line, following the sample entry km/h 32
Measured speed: km/h 75
